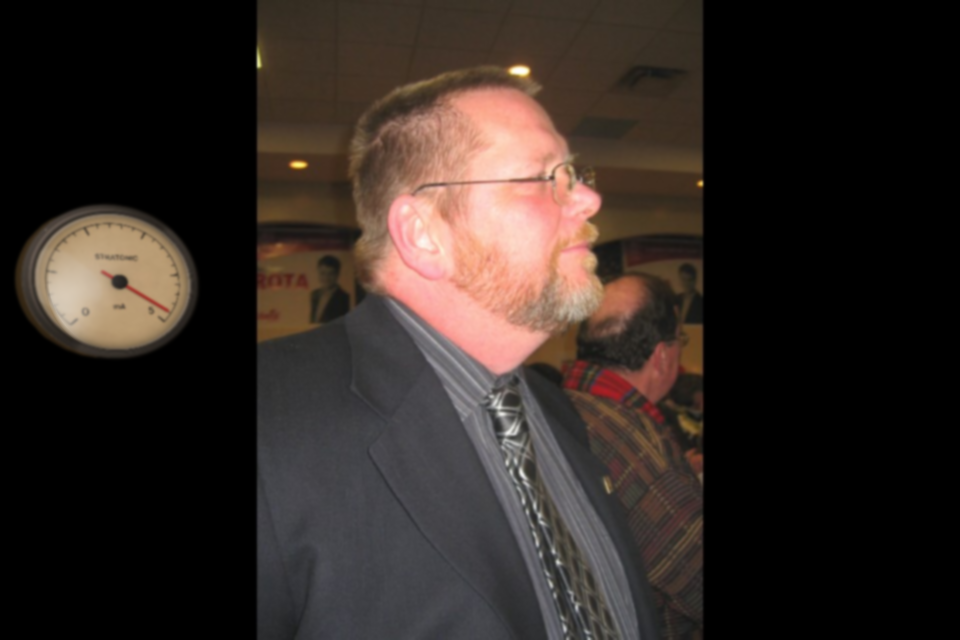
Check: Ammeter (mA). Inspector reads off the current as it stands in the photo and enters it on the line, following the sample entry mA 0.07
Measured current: mA 4.8
